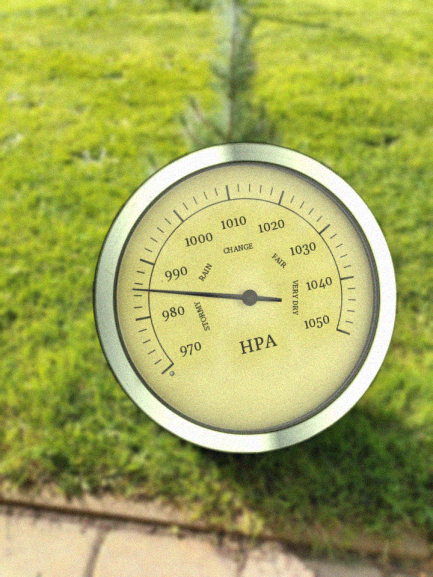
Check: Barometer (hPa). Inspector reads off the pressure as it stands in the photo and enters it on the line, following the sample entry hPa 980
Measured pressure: hPa 985
